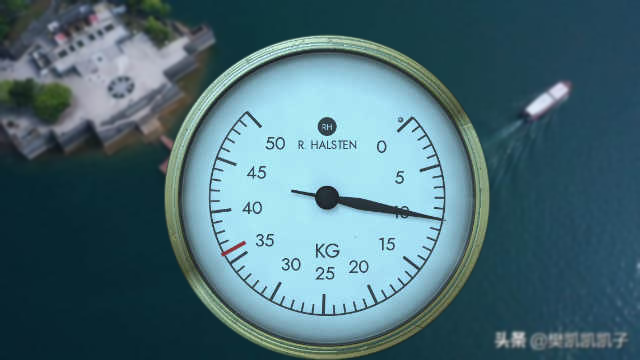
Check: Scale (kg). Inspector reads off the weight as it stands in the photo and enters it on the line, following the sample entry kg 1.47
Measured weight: kg 10
